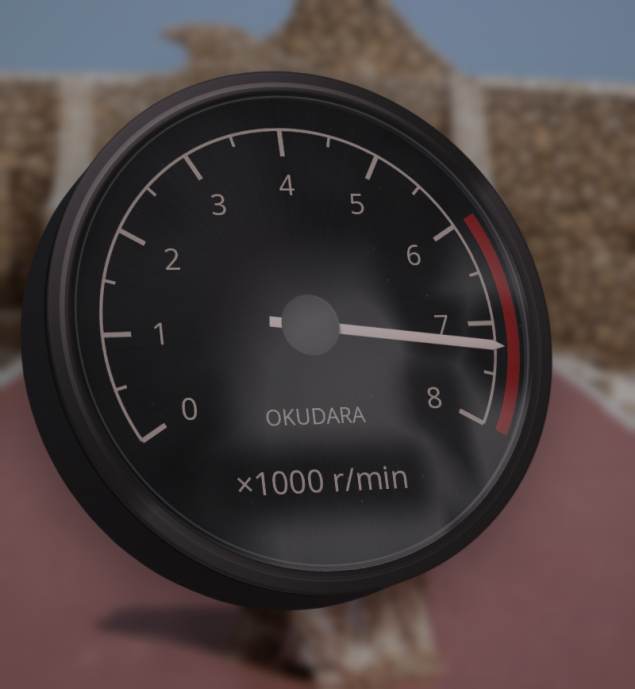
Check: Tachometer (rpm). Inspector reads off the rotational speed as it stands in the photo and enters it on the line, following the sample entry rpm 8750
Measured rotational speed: rpm 7250
